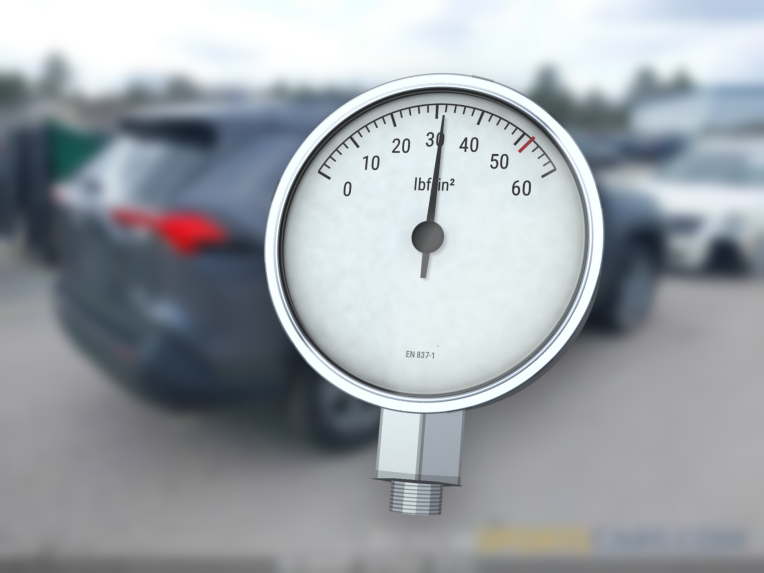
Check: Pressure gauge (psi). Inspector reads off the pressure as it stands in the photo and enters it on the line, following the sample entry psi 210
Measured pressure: psi 32
